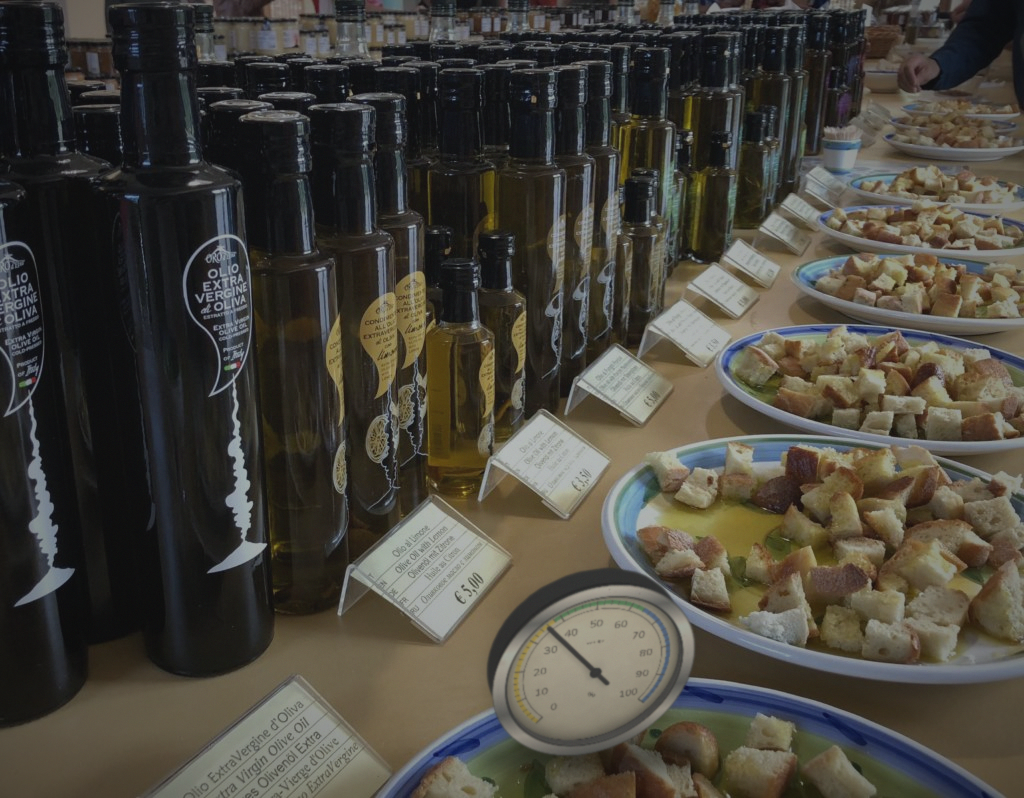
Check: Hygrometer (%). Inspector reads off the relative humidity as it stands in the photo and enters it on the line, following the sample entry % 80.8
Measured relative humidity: % 36
